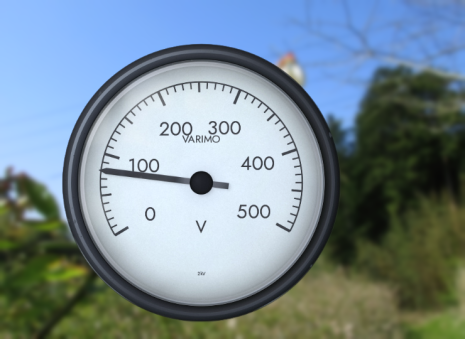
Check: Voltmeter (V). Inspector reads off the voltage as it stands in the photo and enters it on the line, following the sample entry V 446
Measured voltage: V 80
